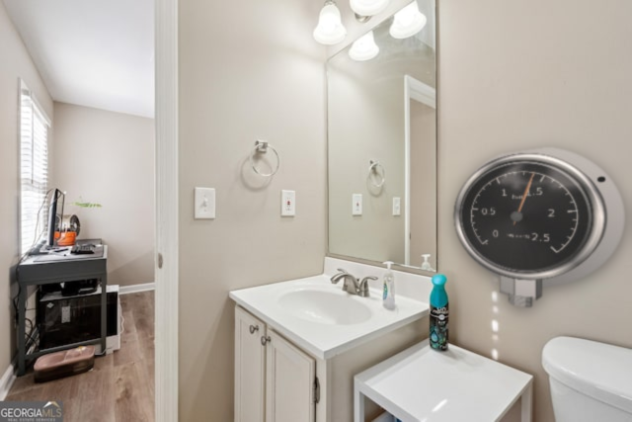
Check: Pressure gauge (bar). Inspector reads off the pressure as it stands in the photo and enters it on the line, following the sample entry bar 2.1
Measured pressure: bar 1.4
